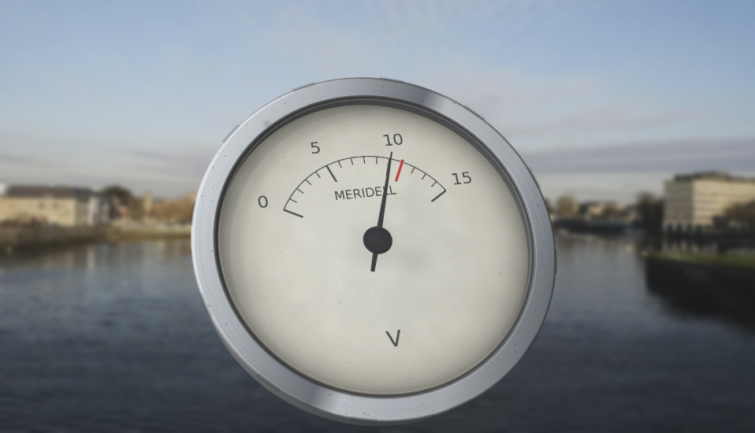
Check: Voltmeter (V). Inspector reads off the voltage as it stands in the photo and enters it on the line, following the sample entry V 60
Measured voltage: V 10
